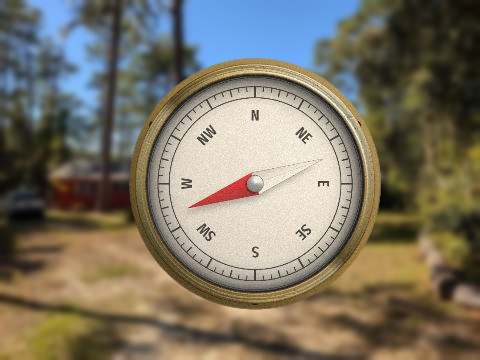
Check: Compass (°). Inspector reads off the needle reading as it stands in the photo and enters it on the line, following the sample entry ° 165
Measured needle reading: ° 250
